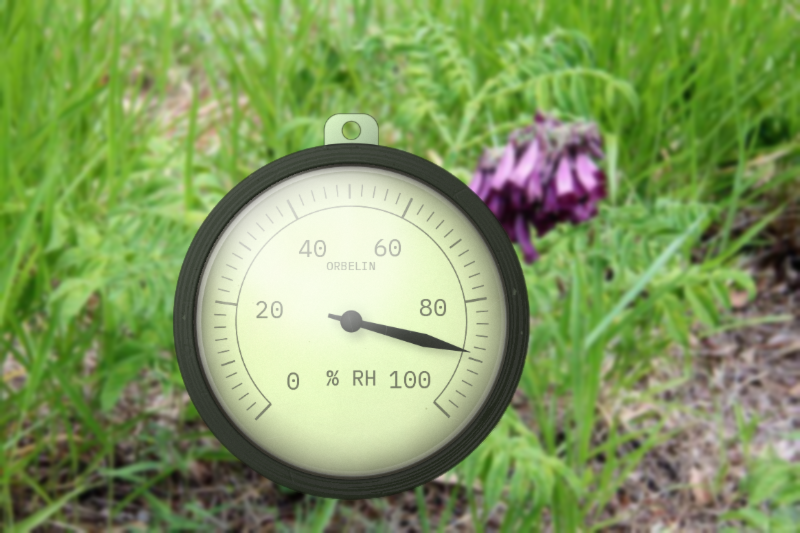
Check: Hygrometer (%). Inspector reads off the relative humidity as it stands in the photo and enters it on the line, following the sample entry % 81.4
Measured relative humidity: % 89
